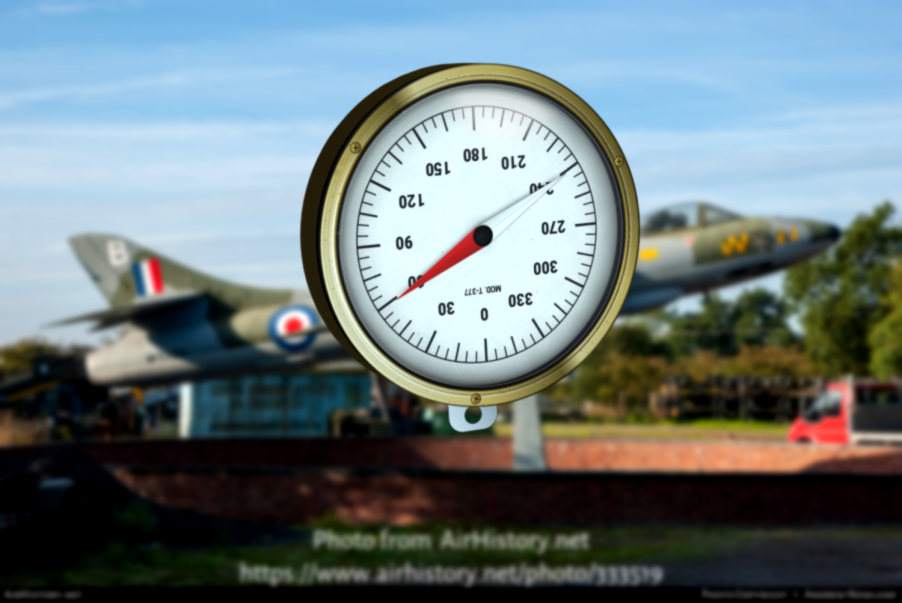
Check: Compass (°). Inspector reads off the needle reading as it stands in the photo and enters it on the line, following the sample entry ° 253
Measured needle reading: ° 60
